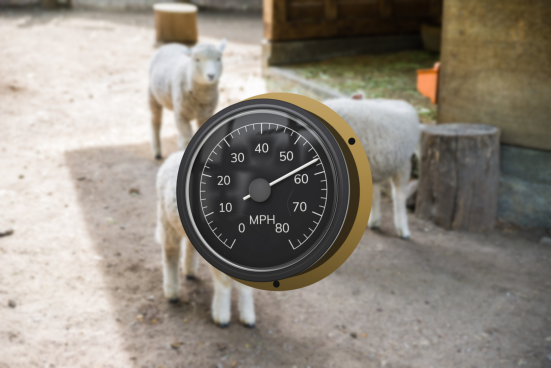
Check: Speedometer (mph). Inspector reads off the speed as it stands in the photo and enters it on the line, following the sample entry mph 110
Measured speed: mph 57
